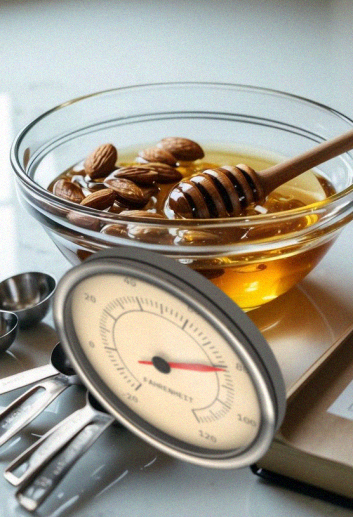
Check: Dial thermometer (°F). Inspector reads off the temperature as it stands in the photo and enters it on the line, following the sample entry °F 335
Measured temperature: °F 80
